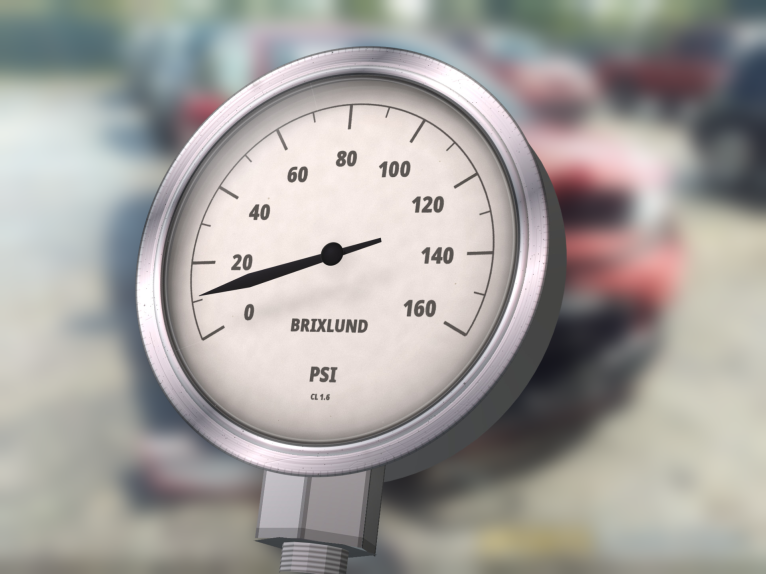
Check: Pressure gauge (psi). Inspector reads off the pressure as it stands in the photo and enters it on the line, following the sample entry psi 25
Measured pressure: psi 10
